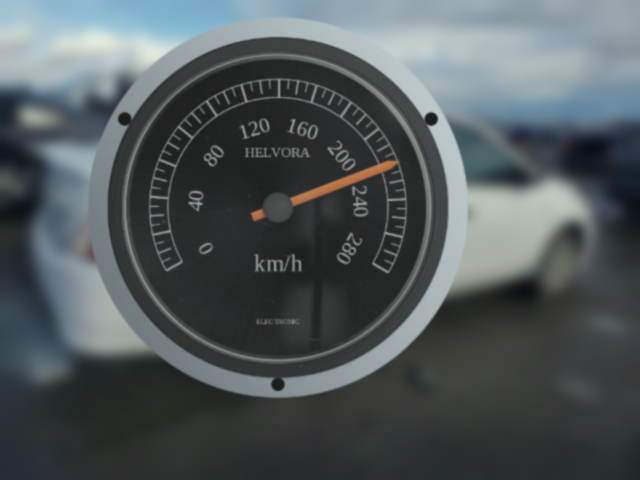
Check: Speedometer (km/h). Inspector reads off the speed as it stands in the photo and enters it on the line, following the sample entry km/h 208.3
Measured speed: km/h 220
